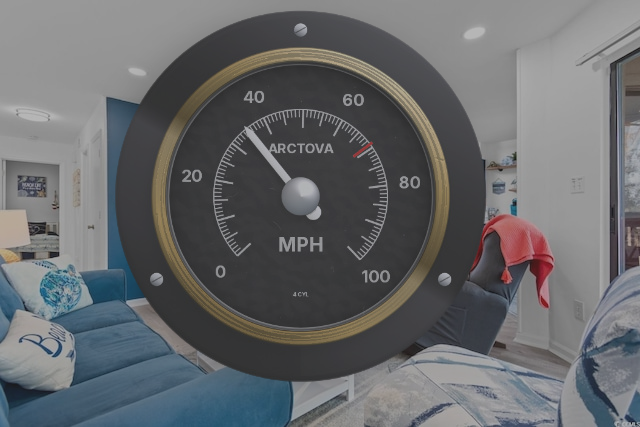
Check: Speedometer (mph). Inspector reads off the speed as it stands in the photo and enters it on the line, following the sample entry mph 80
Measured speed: mph 35
